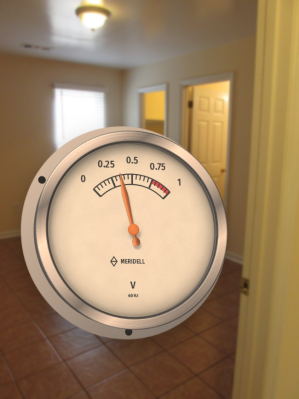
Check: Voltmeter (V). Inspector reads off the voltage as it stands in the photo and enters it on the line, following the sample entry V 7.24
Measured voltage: V 0.35
